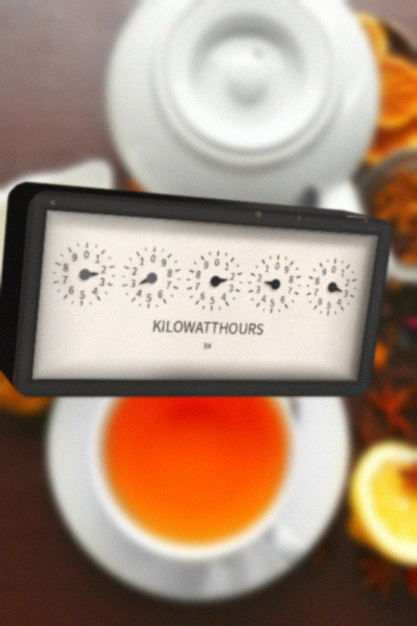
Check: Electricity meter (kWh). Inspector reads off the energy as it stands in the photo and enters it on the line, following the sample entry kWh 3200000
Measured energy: kWh 23223
